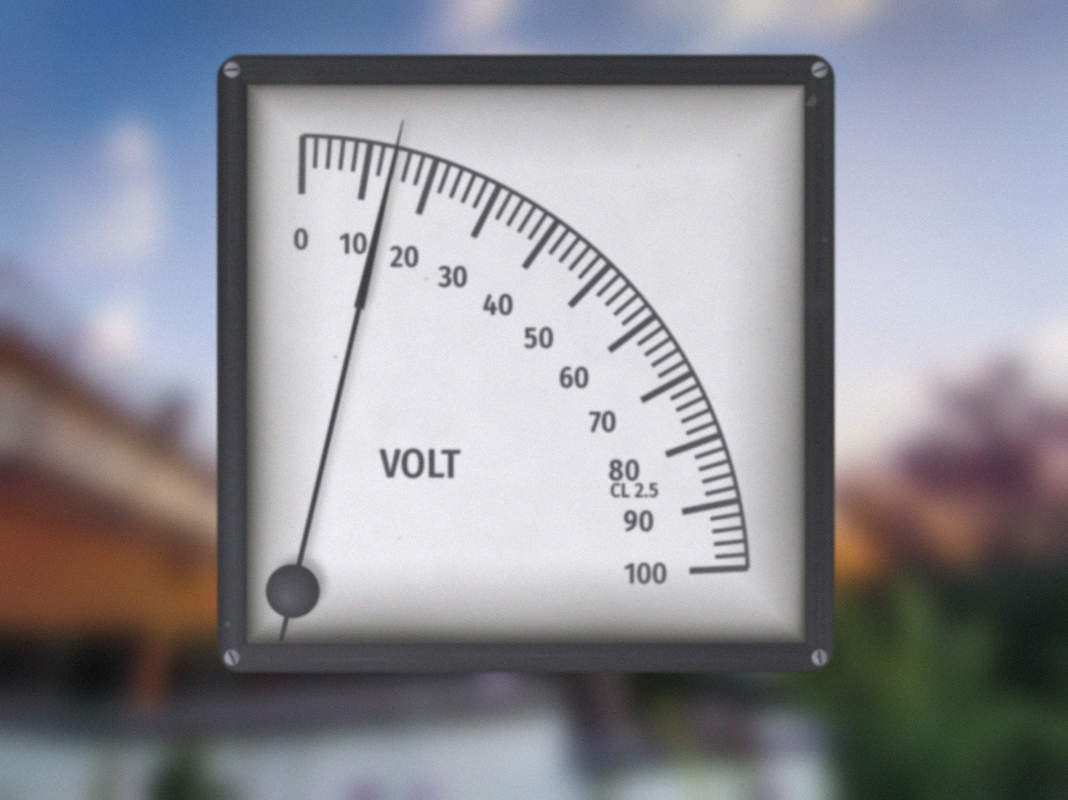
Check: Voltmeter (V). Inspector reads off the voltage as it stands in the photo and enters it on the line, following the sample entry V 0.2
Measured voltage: V 14
